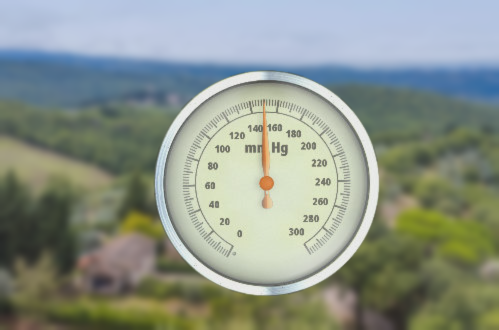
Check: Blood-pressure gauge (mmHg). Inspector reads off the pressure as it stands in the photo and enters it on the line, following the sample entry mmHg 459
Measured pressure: mmHg 150
